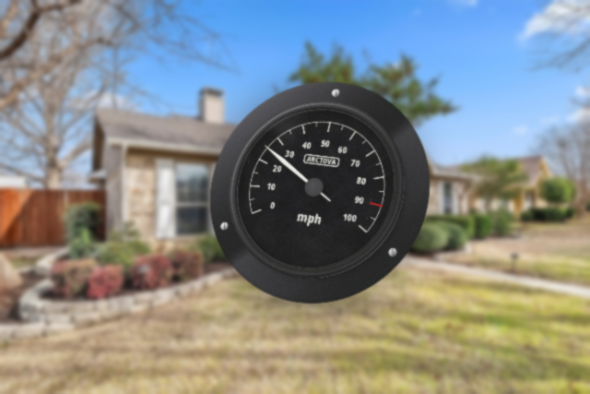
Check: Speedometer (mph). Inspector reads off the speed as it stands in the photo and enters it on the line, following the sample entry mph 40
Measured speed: mph 25
